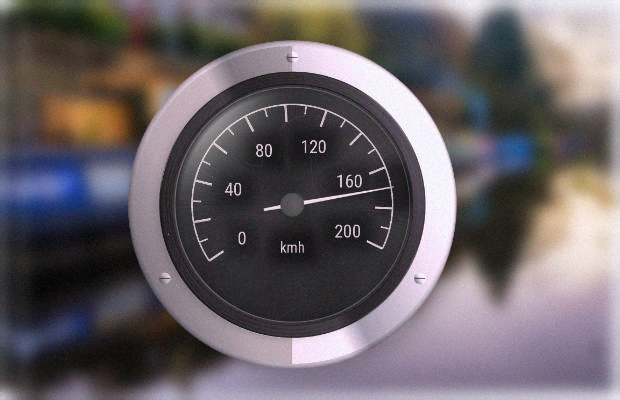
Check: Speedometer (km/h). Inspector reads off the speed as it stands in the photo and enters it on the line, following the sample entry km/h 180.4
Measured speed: km/h 170
